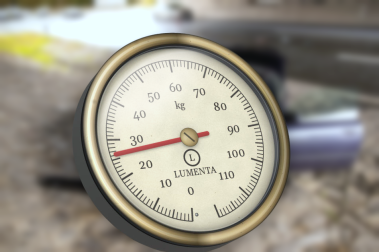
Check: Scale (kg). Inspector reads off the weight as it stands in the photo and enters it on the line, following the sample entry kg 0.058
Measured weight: kg 26
